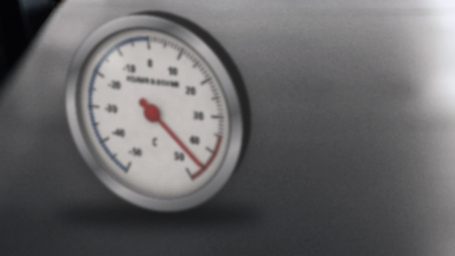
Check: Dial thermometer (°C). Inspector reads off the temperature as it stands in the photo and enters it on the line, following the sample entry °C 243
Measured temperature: °C 45
